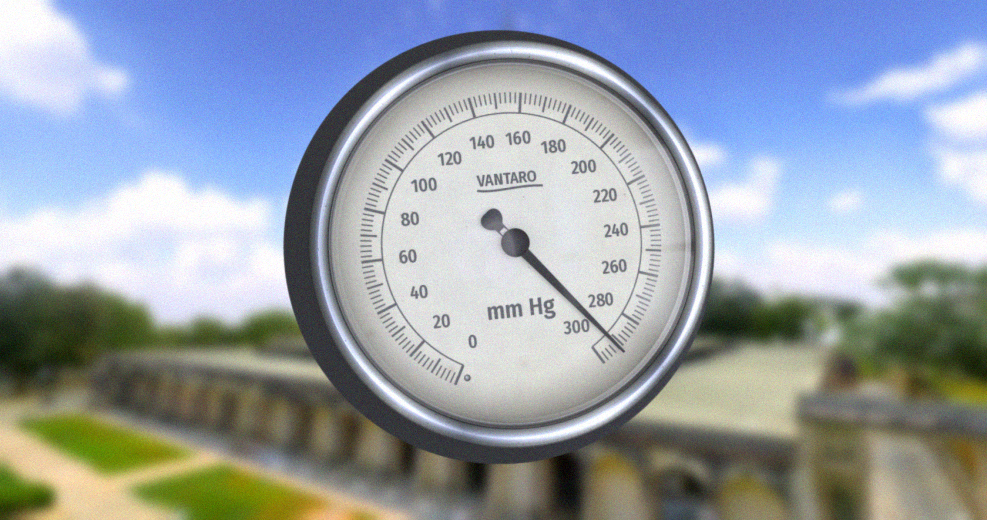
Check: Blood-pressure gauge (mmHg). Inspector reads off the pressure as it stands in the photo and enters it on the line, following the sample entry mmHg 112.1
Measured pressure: mmHg 292
